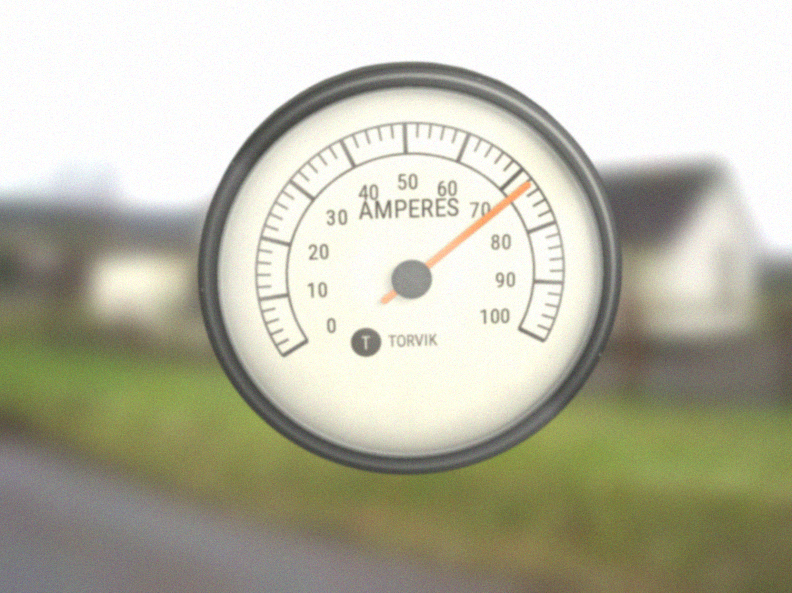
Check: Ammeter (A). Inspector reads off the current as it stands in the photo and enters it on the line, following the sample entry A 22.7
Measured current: A 72
